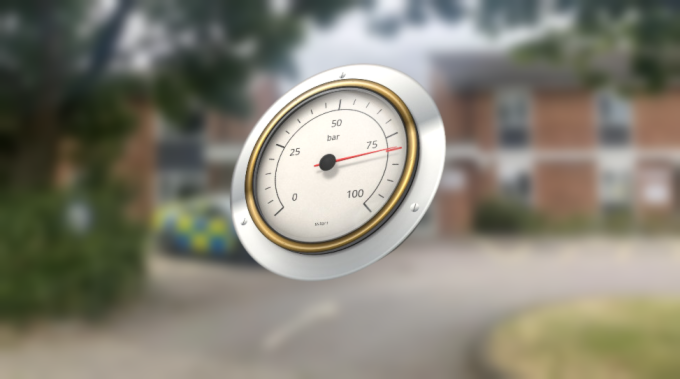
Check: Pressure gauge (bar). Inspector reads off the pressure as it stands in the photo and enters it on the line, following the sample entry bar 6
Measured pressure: bar 80
